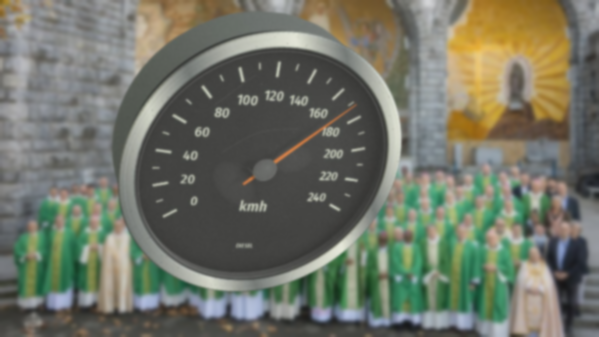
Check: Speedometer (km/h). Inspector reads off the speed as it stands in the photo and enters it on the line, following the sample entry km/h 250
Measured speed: km/h 170
